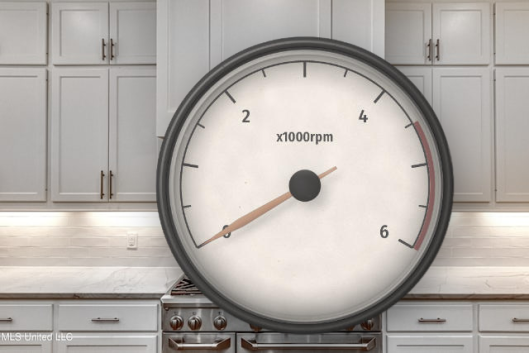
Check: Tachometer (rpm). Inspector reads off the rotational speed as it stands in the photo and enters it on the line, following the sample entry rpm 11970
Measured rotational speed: rpm 0
